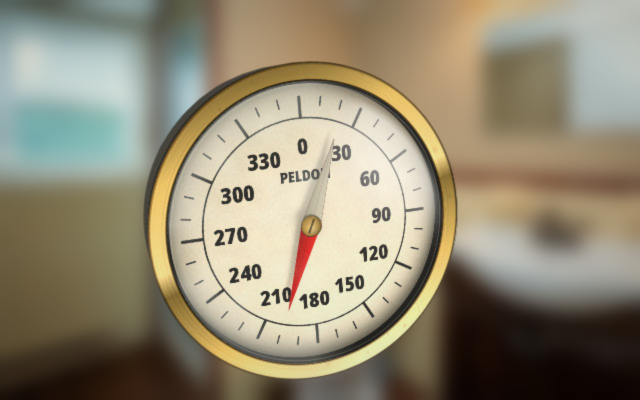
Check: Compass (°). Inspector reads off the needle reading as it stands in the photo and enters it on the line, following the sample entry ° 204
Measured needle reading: ° 200
